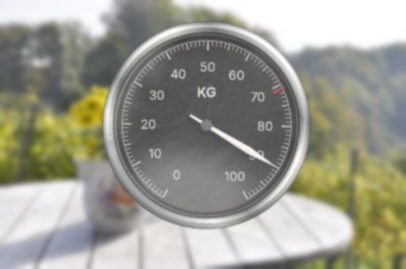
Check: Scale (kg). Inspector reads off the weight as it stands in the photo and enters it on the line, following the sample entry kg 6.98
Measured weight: kg 90
